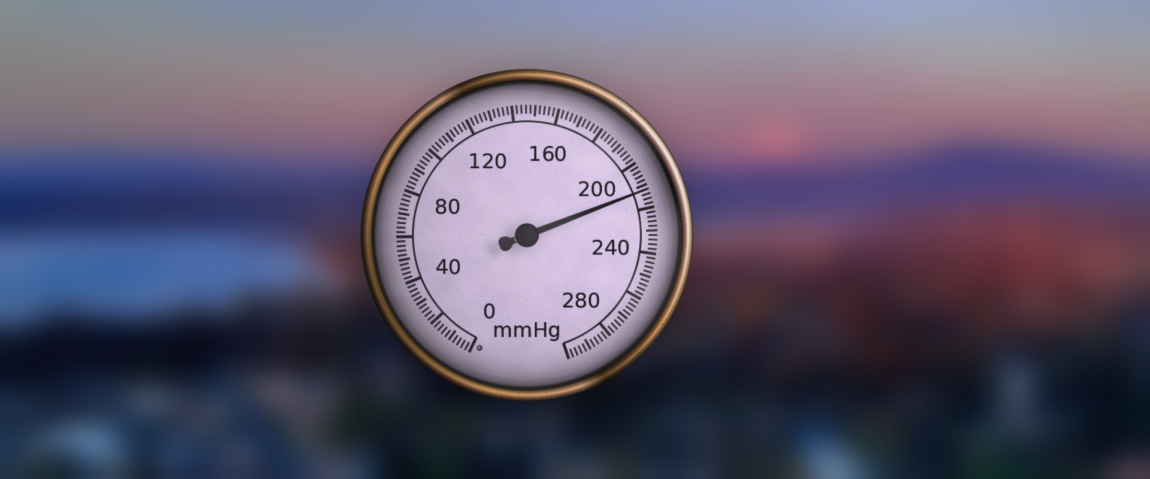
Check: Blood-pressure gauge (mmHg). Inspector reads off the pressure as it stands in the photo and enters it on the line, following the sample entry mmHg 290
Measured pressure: mmHg 212
